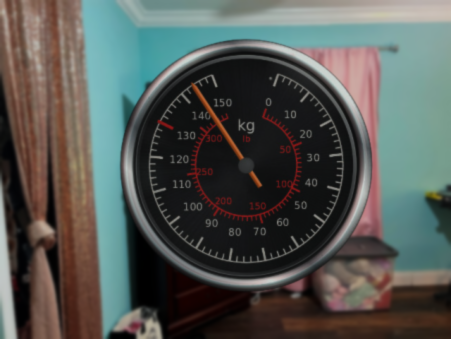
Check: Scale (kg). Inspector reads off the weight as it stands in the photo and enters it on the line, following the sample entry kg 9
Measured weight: kg 144
